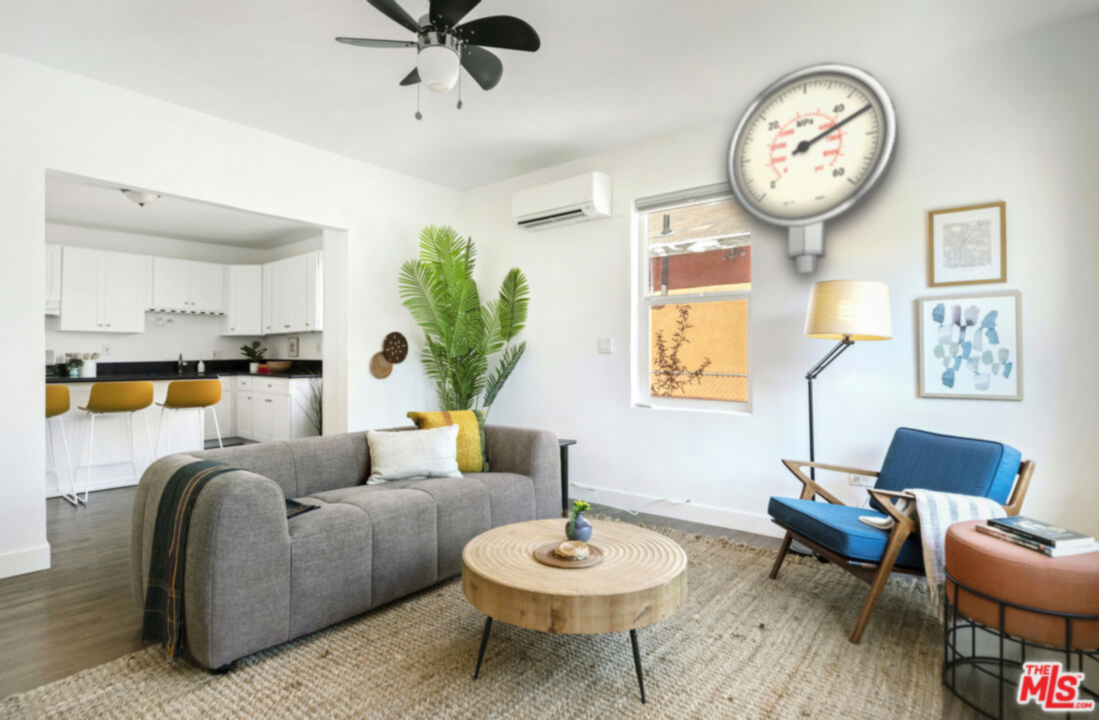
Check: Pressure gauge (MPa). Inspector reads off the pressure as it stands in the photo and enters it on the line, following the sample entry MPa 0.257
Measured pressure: MPa 45
